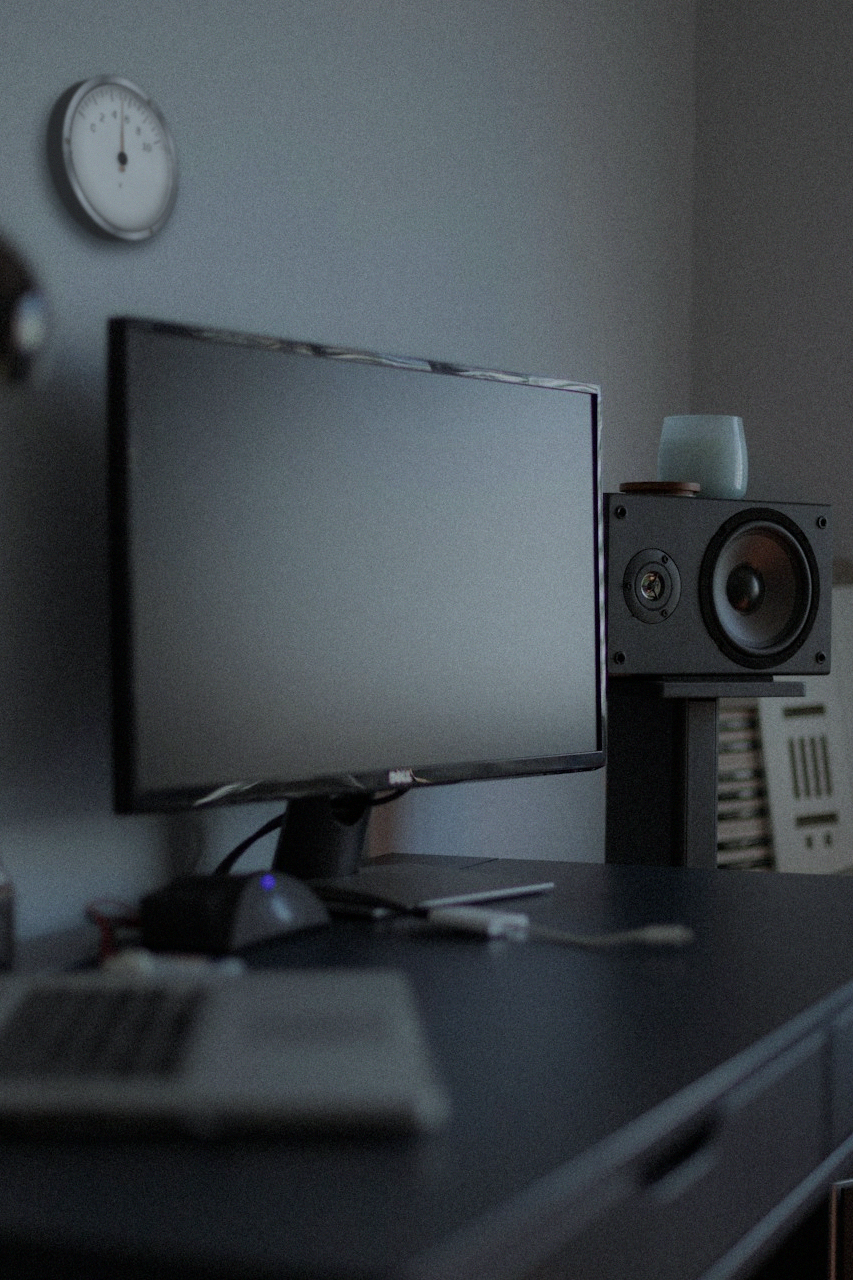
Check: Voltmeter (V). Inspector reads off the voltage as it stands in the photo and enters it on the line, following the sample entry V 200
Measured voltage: V 5
